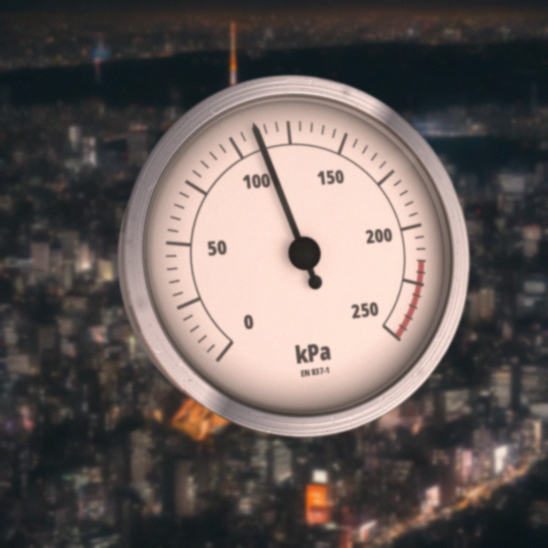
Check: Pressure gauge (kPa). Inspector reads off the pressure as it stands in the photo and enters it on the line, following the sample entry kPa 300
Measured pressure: kPa 110
